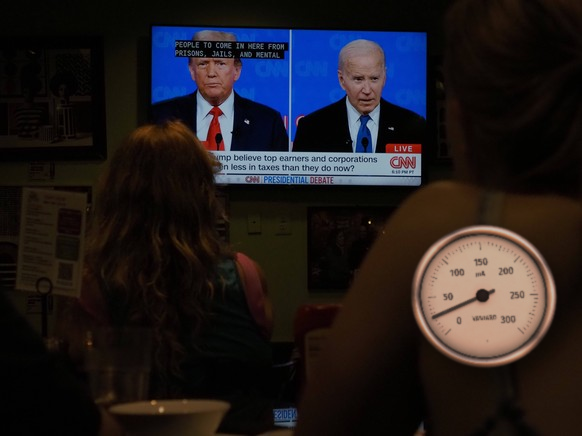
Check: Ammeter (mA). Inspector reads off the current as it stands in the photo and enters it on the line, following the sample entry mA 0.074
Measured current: mA 25
